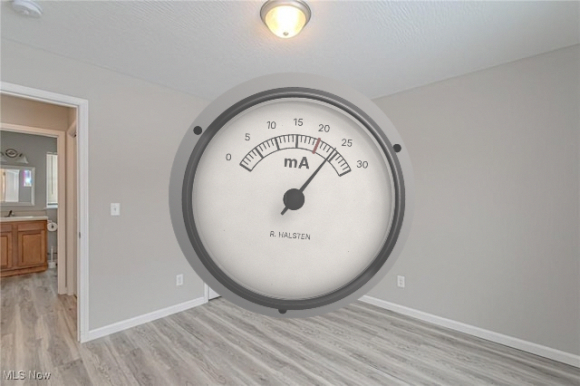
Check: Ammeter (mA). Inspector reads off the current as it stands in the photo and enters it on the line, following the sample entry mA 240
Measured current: mA 24
